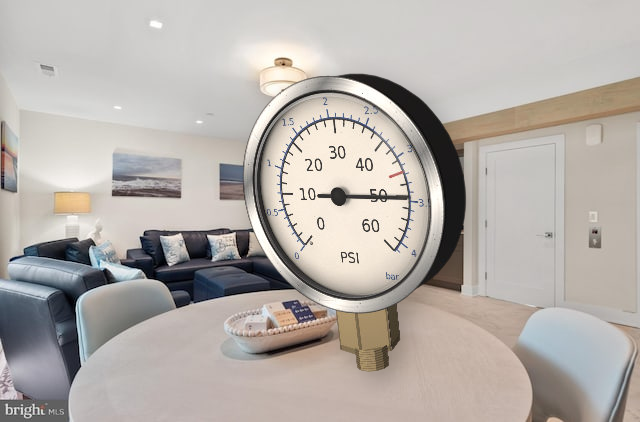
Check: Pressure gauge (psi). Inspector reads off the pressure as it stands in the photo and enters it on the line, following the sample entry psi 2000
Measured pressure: psi 50
